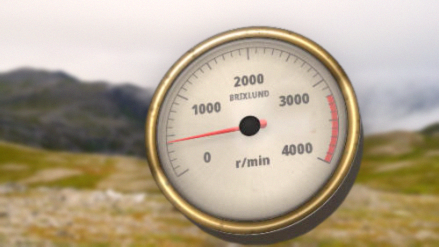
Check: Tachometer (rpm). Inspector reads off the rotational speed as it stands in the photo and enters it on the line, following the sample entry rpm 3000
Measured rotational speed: rpm 400
